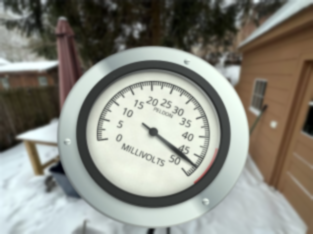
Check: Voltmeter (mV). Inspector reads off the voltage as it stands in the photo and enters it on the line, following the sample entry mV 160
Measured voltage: mV 47.5
